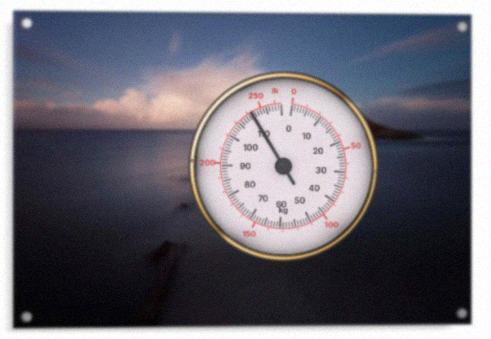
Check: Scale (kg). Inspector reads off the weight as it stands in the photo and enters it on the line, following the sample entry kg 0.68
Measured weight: kg 110
